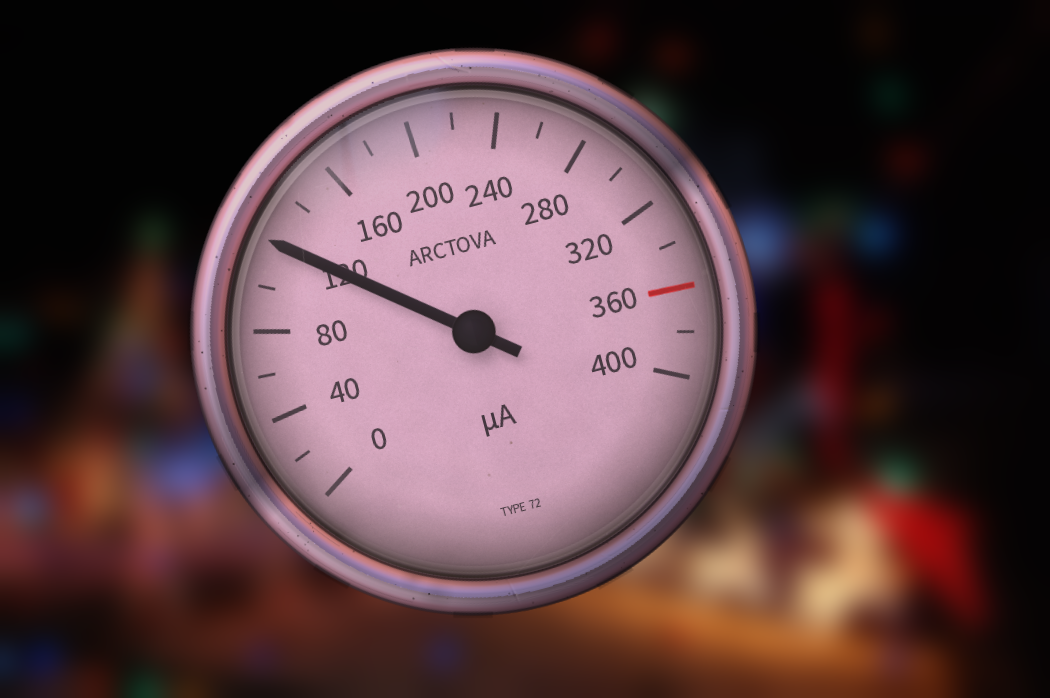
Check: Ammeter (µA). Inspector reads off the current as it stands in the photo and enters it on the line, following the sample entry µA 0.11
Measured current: µA 120
